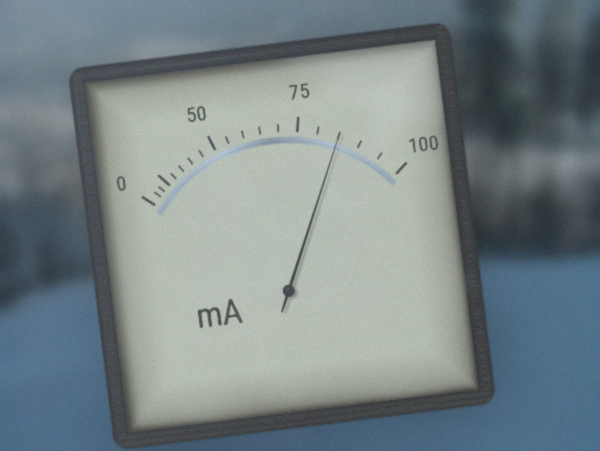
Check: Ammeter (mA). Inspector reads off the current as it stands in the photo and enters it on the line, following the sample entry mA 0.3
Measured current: mA 85
